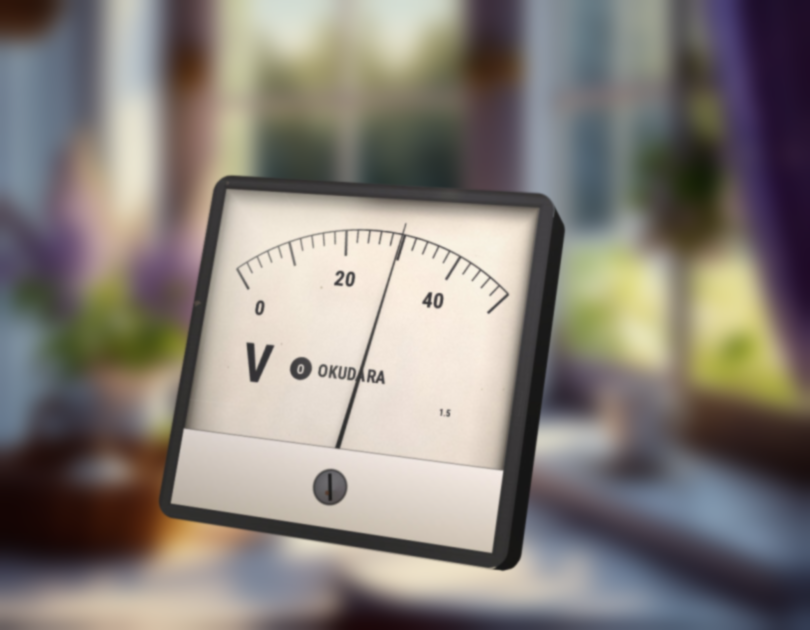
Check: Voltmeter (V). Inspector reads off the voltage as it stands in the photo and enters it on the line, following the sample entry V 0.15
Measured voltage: V 30
